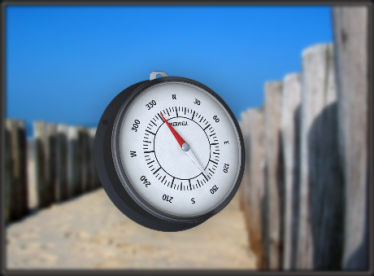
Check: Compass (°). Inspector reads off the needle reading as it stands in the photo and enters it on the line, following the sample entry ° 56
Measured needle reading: ° 330
